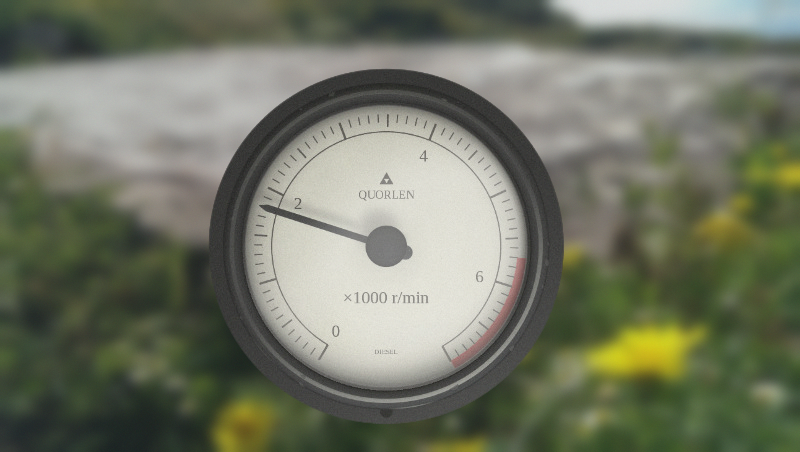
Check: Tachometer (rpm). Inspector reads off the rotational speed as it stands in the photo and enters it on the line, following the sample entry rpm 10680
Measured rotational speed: rpm 1800
